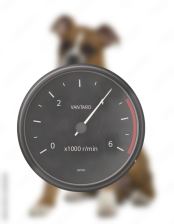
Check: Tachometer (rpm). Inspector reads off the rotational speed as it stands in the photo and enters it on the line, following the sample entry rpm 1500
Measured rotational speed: rpm 4000
